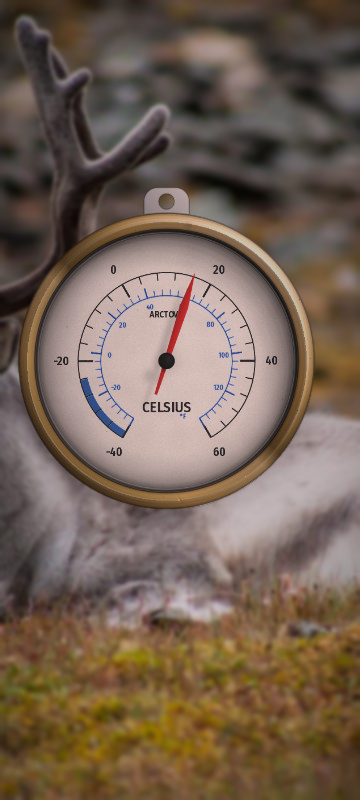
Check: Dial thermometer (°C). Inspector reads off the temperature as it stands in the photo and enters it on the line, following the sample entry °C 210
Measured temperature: °C 16
